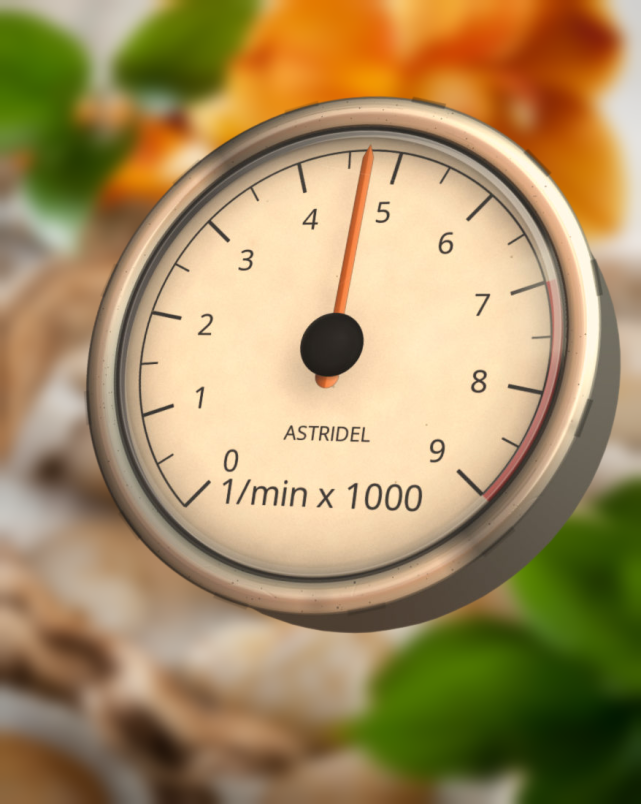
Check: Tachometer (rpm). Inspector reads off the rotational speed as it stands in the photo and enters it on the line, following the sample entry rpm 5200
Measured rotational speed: rpm 4750
